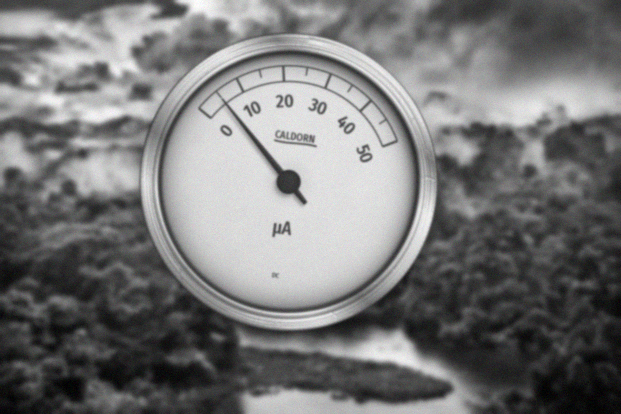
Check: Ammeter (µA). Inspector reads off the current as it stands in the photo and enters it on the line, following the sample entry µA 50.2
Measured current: µA 5
